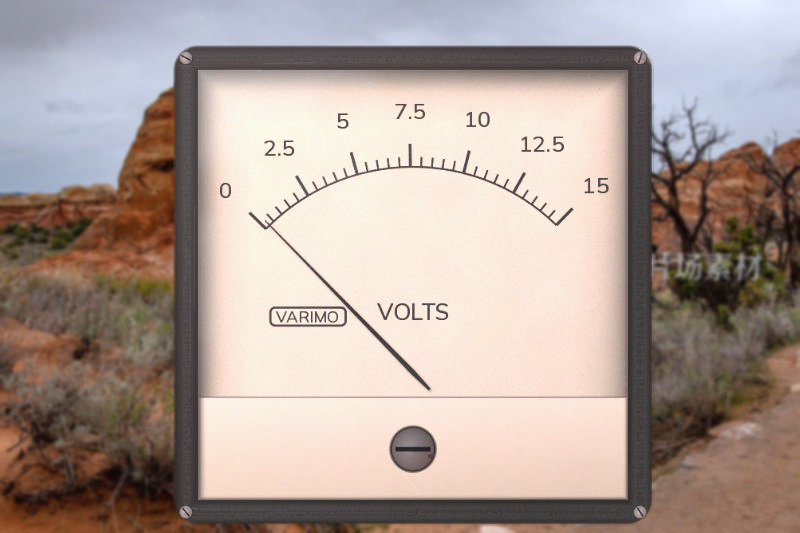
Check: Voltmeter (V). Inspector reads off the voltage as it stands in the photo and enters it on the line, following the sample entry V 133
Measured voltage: V 0.25
